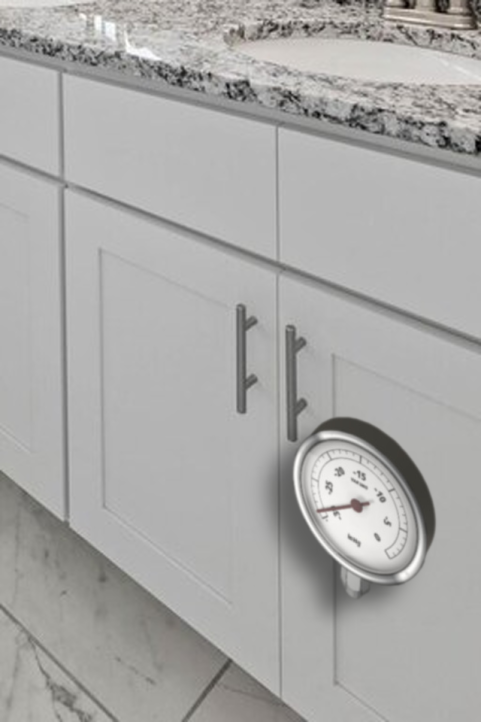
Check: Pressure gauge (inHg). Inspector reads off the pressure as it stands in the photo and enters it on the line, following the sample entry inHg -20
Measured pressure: inHg -29
